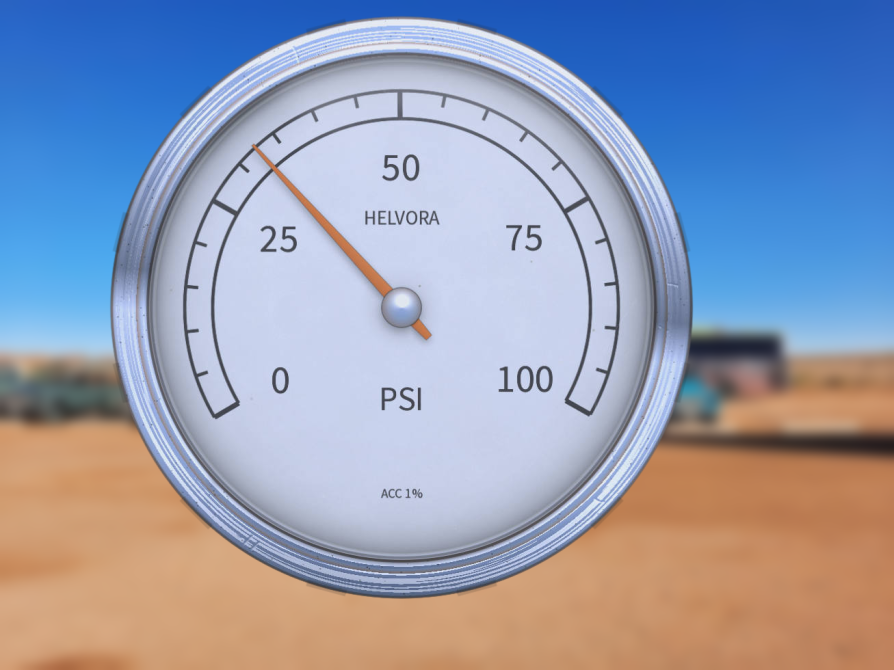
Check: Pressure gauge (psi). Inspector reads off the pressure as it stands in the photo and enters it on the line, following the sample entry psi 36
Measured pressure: psi 32.5
